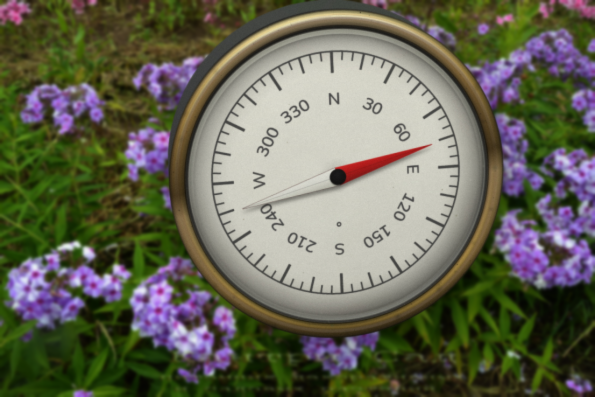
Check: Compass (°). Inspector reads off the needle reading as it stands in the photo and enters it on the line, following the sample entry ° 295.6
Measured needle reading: ° 75
